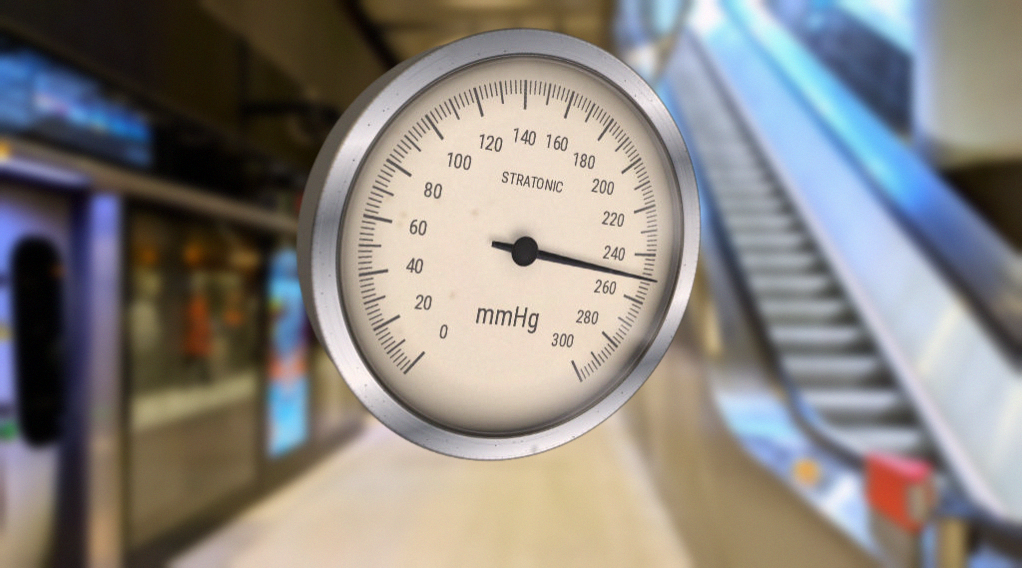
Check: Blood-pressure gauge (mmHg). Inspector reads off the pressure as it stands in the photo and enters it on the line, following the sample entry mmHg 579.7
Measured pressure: mmHg 250
